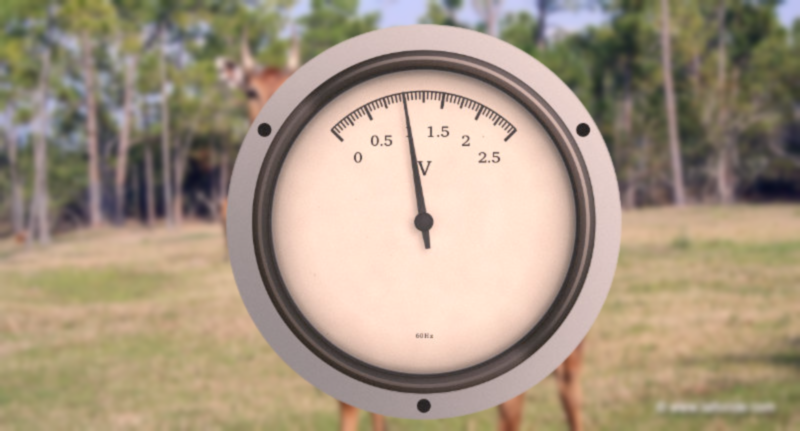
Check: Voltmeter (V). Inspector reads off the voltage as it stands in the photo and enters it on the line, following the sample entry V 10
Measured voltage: V 1
